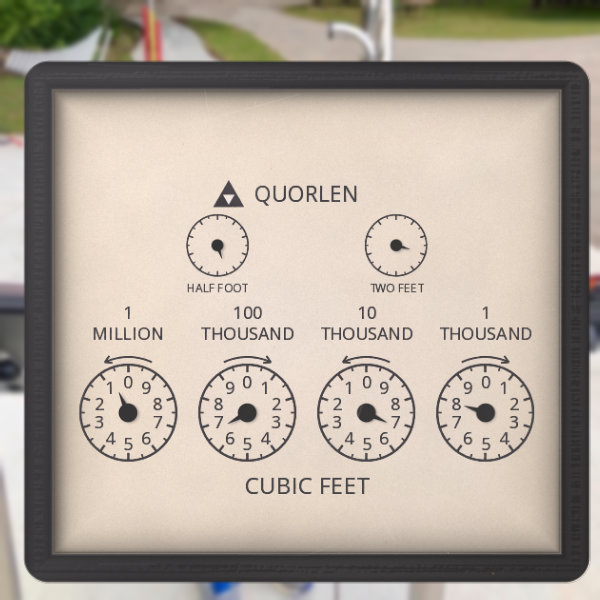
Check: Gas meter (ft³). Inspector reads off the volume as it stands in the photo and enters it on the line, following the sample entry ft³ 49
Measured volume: ft³ 66800
